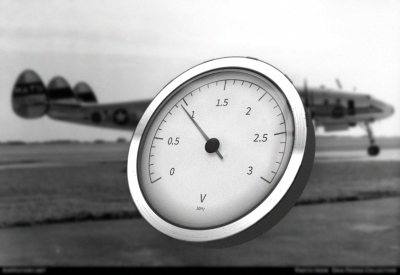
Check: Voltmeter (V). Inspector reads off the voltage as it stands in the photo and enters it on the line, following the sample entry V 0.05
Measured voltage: V 0.95
